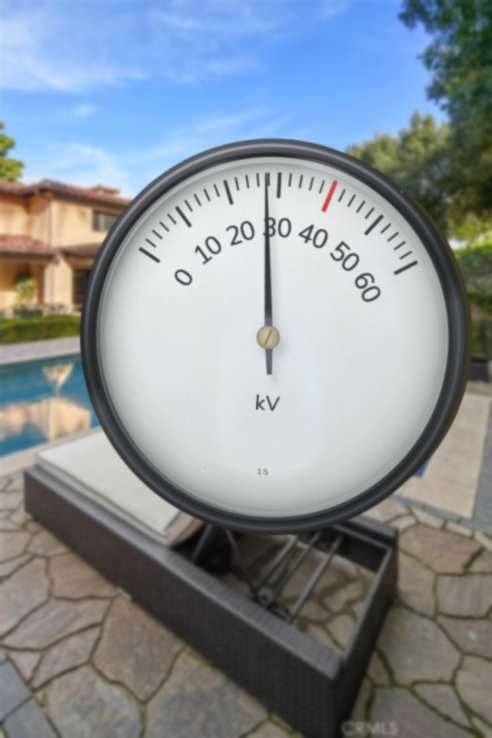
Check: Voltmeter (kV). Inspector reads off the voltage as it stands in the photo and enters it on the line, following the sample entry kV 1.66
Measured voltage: kV 28
